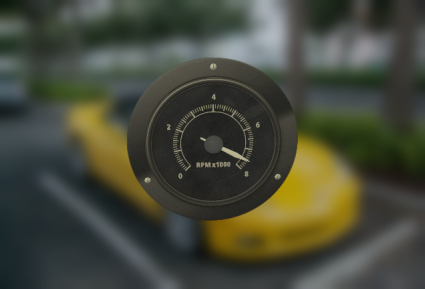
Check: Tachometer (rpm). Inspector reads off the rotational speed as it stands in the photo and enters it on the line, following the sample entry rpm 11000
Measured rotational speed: rpm 7500
